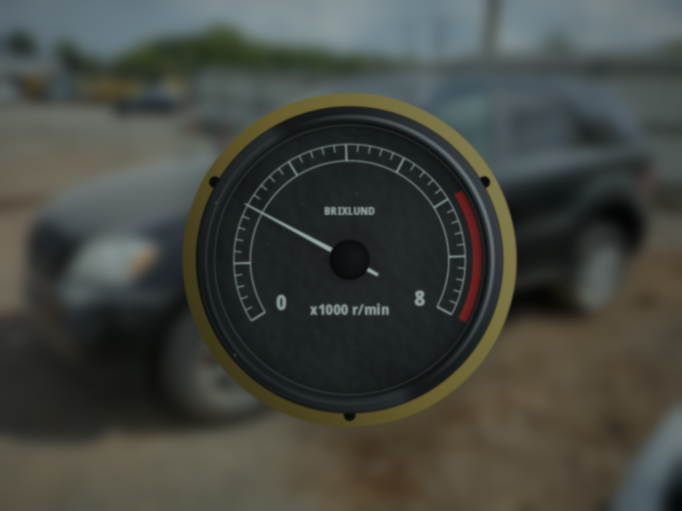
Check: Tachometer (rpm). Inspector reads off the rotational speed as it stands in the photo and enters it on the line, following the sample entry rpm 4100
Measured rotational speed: rpm 2000
